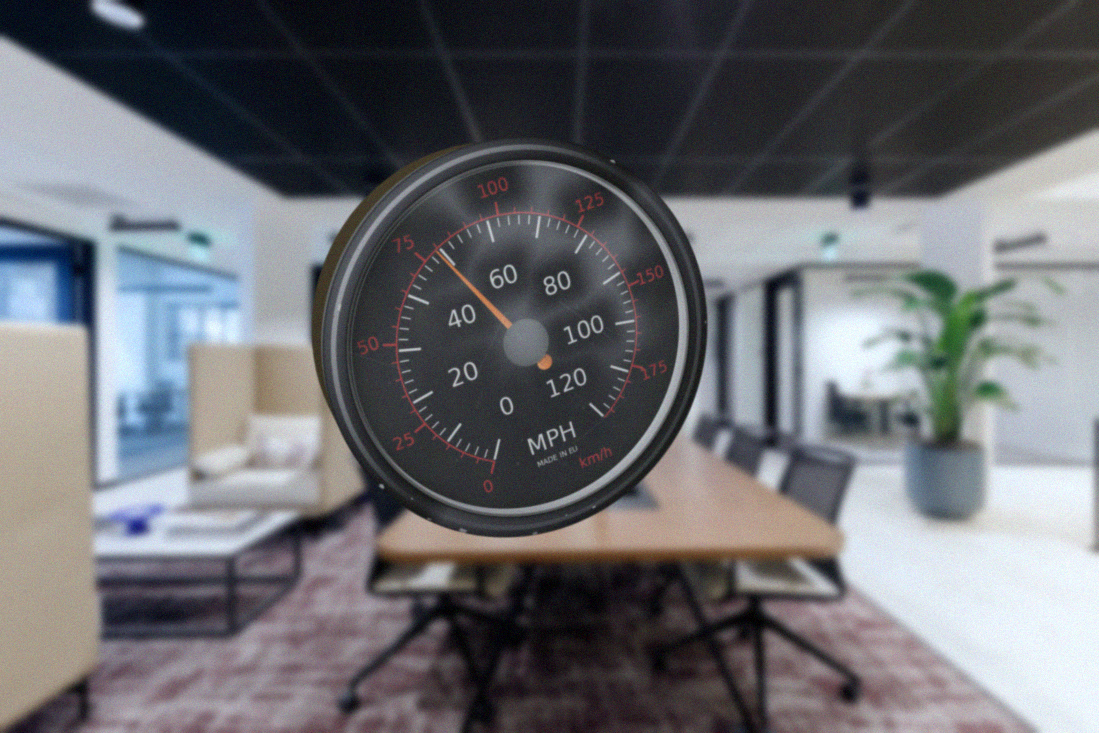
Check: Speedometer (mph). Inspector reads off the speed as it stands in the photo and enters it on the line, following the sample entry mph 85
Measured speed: mph 49
